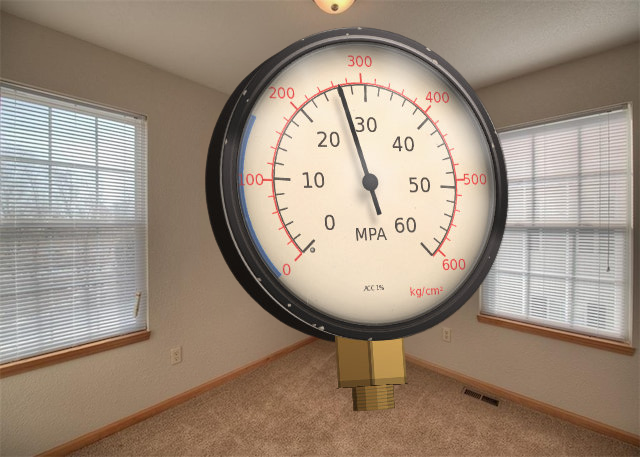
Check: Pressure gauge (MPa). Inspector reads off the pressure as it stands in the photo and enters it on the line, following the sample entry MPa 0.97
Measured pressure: MPa 26
